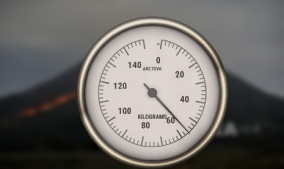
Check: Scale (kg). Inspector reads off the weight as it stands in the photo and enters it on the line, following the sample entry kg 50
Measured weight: kg 56
